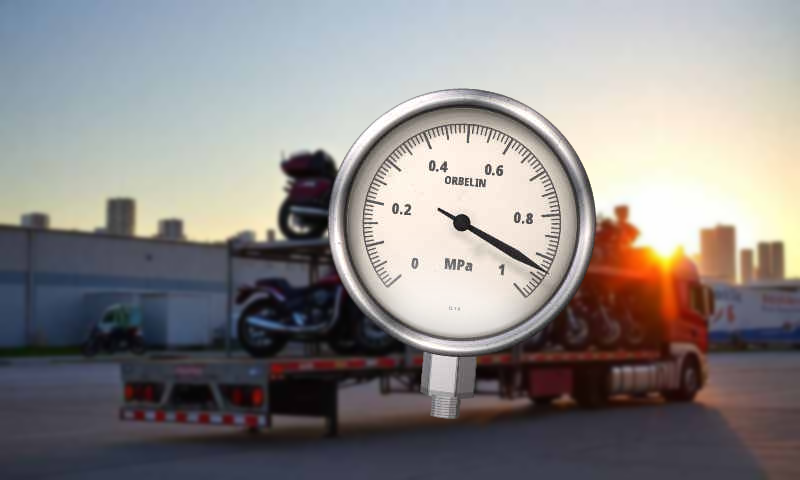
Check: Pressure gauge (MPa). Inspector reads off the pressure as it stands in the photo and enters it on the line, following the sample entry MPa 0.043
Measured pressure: MPa 0.93
